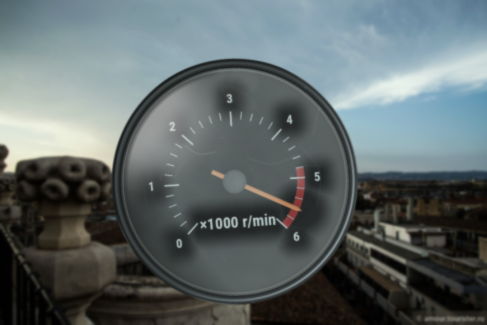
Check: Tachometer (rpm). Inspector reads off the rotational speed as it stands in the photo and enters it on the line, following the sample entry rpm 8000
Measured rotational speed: rpm 5600
